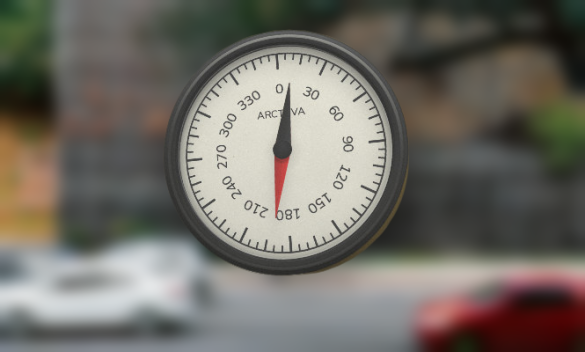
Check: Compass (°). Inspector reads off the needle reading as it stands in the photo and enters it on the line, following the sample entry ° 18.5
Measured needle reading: ° 190
